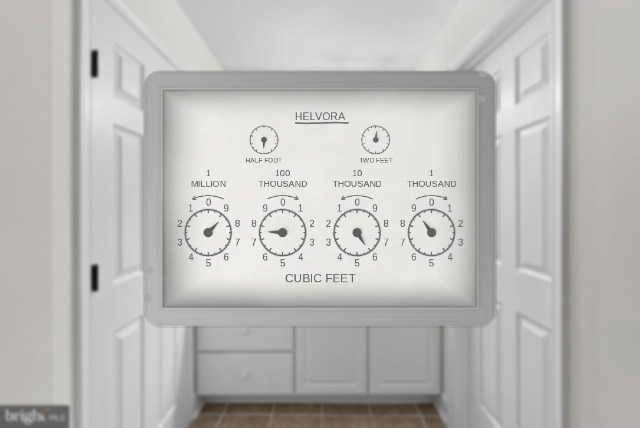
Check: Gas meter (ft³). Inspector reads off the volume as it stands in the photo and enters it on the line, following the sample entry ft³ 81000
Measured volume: ft³ 875900
